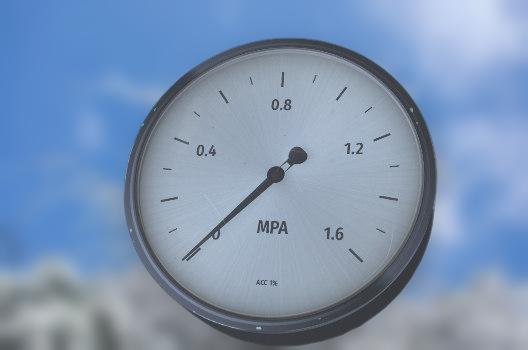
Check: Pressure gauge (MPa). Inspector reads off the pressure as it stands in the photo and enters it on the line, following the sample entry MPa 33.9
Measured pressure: MPa 0
